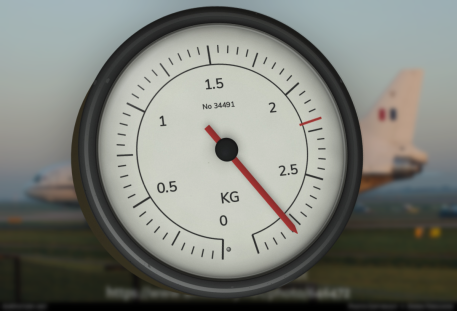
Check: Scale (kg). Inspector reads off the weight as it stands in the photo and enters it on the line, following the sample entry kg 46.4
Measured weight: kg 2.8
